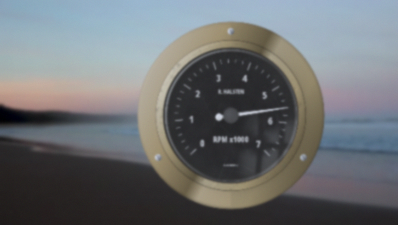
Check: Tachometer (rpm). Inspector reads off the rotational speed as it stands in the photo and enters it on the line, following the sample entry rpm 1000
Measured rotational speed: rpm 5600
